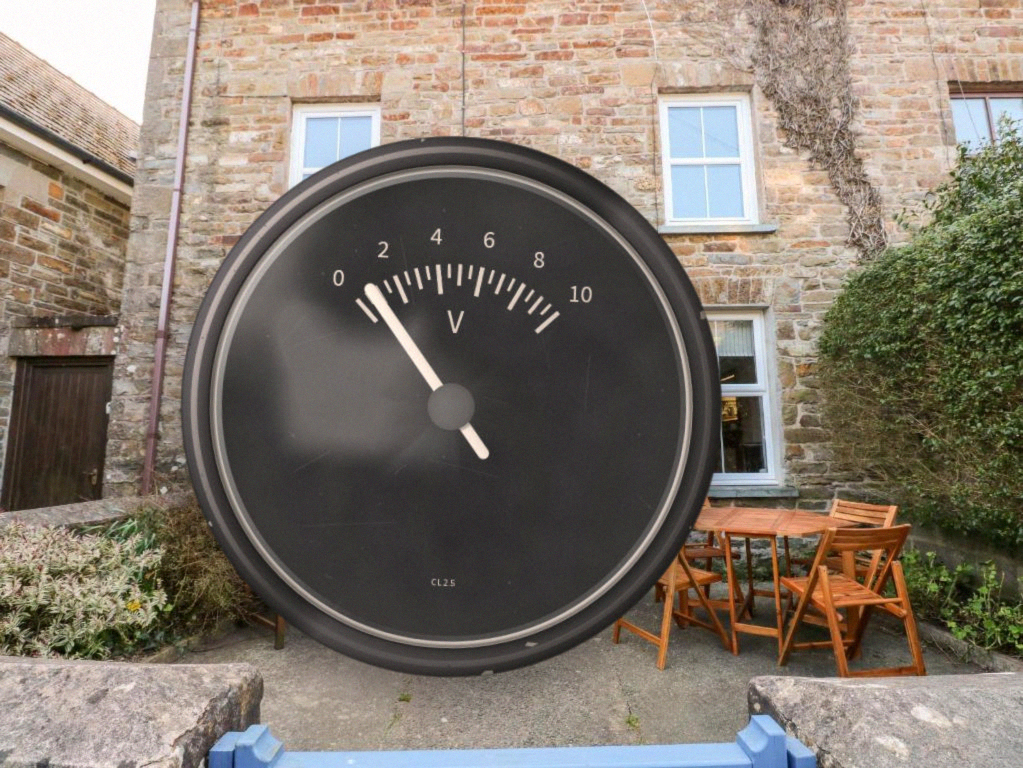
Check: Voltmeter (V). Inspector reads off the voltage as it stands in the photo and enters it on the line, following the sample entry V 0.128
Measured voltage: V 0.75
